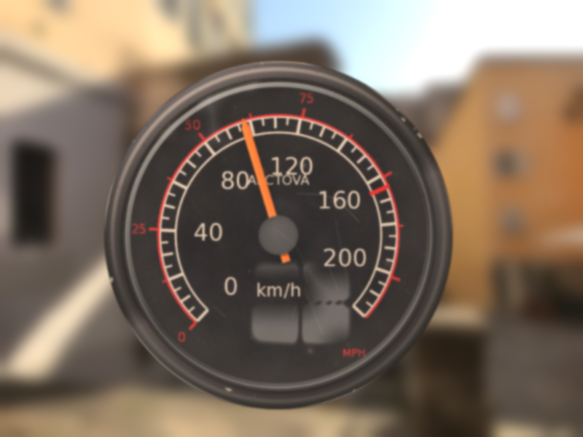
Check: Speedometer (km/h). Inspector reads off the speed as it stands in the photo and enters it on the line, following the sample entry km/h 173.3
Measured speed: km/h 97.5
